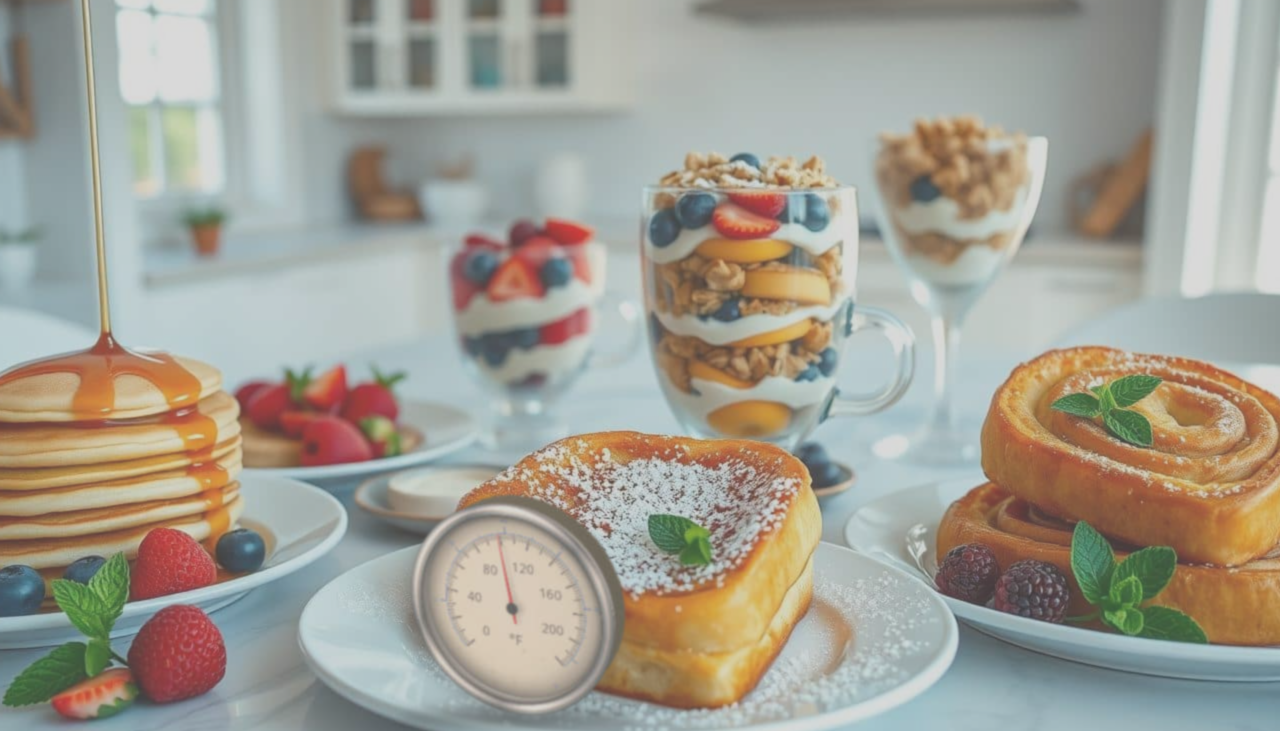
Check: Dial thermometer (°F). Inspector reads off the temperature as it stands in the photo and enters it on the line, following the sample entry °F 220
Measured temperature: °F 100
